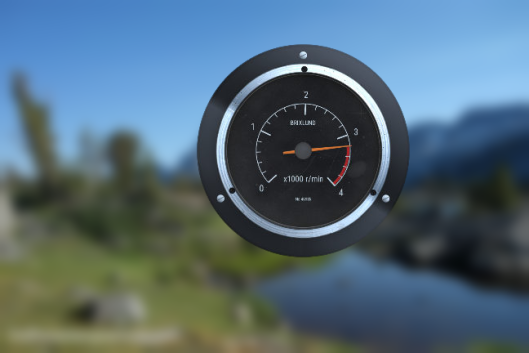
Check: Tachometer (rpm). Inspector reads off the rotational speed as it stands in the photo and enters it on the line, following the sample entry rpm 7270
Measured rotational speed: rpm 3200
